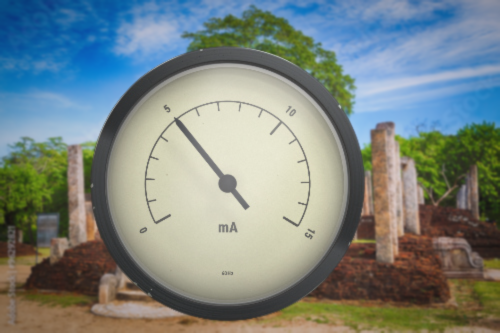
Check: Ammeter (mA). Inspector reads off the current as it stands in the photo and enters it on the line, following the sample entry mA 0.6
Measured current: mA 5
